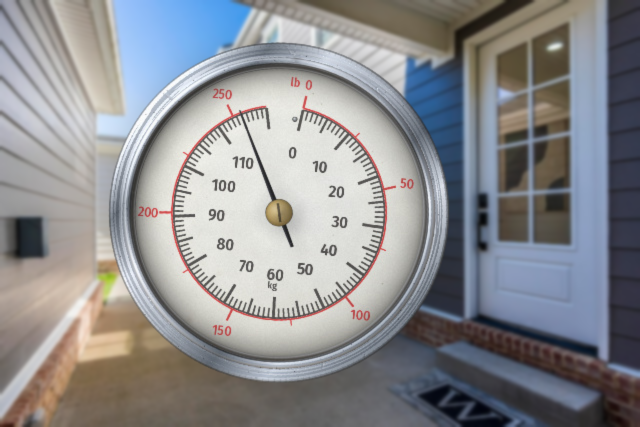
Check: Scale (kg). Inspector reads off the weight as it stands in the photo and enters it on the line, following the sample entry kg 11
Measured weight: kg 115
